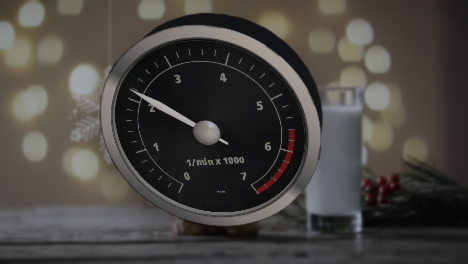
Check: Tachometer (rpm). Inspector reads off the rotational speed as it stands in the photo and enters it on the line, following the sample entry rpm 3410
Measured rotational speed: rpm 2200
